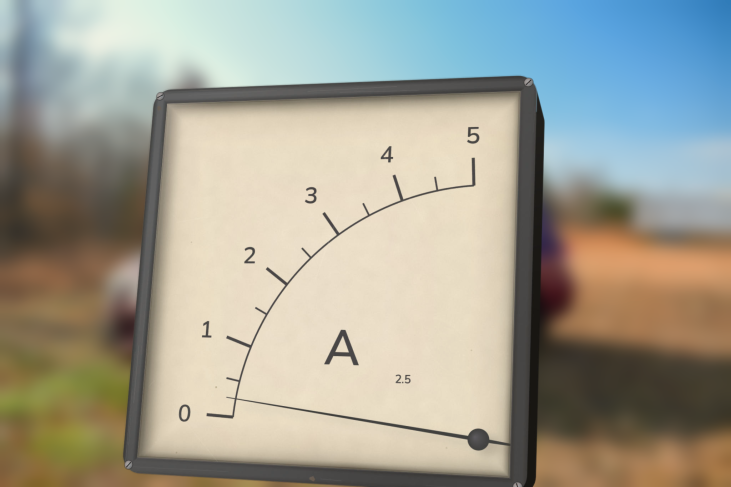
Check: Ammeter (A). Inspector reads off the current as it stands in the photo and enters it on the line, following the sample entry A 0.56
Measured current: A 0.25
